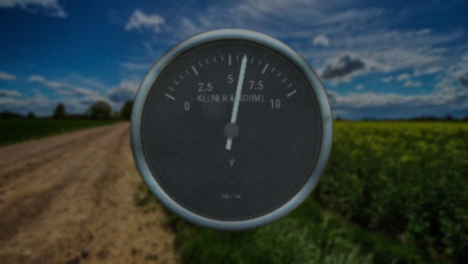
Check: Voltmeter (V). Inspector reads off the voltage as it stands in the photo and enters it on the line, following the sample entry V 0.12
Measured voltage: V 6
